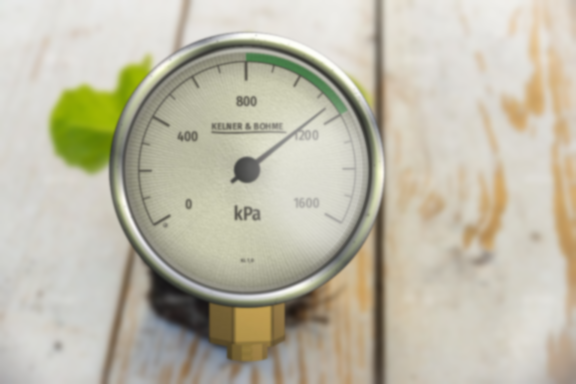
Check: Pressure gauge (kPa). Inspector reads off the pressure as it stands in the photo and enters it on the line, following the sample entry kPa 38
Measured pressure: kPa 1150
